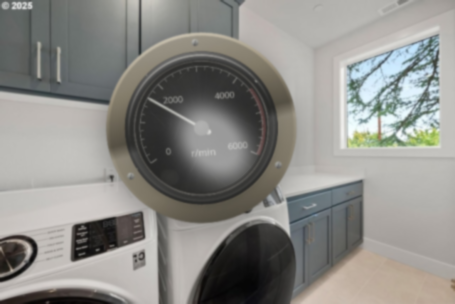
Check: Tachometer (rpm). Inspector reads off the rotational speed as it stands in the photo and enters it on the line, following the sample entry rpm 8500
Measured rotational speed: rpm 1600
